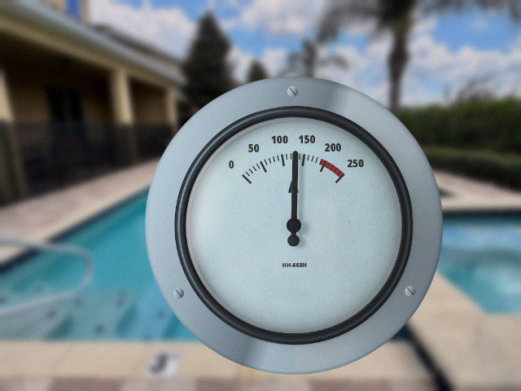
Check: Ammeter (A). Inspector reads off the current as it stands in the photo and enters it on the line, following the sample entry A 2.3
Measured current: A 130
